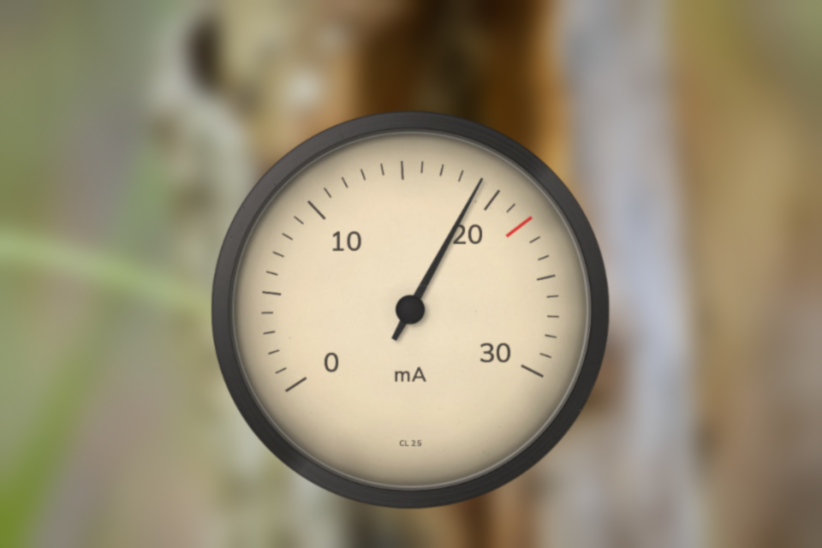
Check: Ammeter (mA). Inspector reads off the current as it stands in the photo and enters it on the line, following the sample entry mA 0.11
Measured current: mA 19
